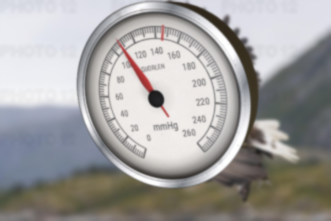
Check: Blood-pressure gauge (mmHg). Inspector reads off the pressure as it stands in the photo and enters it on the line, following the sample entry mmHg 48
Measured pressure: mmHg 110
